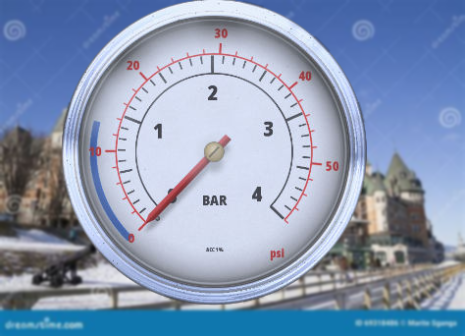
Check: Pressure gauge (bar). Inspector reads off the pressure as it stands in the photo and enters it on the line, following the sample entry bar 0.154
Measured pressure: bar 0
